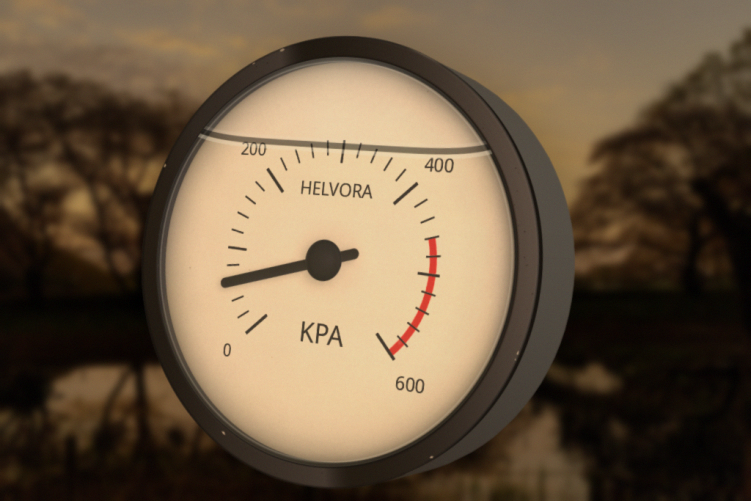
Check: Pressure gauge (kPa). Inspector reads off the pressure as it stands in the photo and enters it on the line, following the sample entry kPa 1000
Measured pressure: kPa 60
